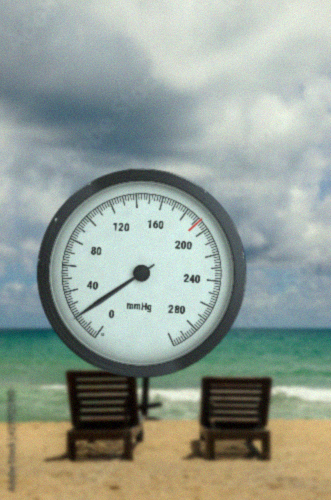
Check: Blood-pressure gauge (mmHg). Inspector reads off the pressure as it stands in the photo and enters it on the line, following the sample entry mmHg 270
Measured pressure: mmHg 20
